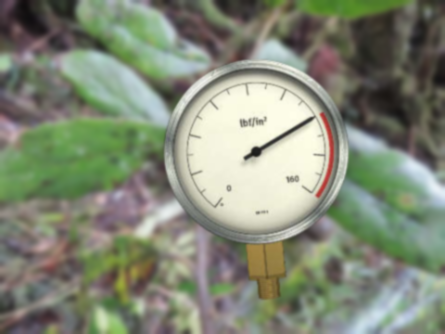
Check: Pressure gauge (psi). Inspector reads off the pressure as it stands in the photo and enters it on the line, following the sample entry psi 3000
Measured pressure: psi 120
